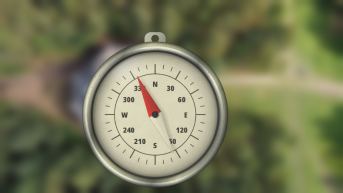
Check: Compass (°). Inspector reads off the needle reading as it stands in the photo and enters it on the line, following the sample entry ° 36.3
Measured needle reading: ° 335
